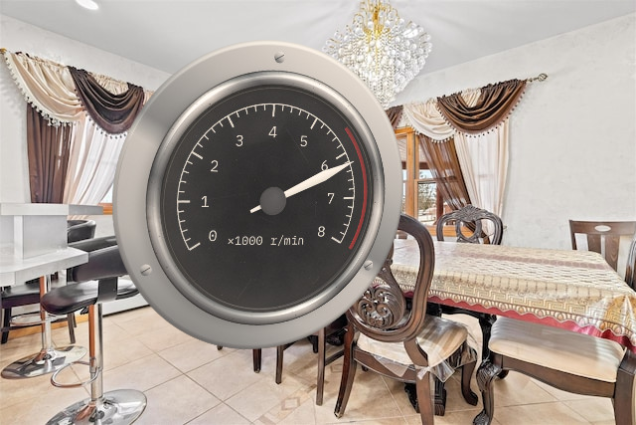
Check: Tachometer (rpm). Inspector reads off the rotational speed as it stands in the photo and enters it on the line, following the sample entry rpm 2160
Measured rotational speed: rpm 6200
